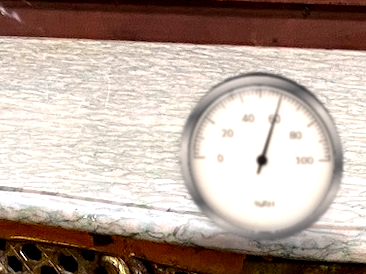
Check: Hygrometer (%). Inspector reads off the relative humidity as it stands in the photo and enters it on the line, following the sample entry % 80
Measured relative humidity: % 60
